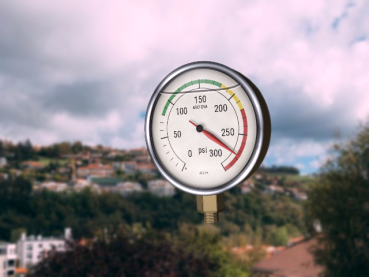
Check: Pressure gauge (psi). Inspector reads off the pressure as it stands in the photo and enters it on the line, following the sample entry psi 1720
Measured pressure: psi 275
